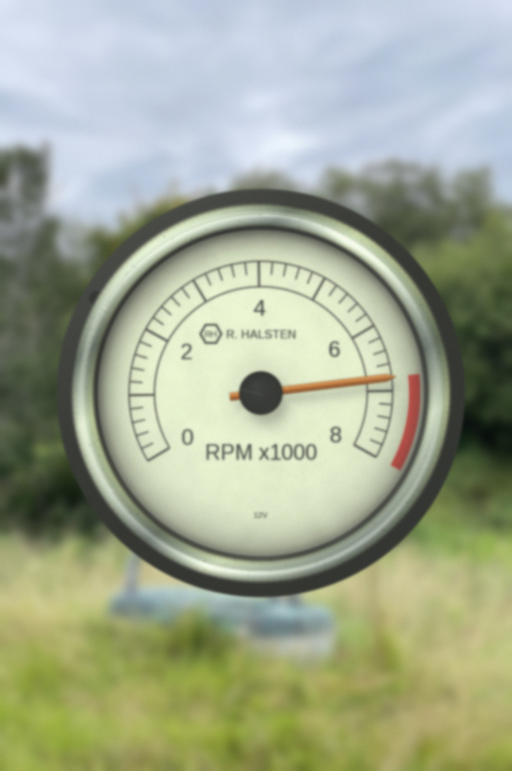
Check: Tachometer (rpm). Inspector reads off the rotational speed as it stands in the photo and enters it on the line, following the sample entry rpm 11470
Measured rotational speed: rpm 6800
